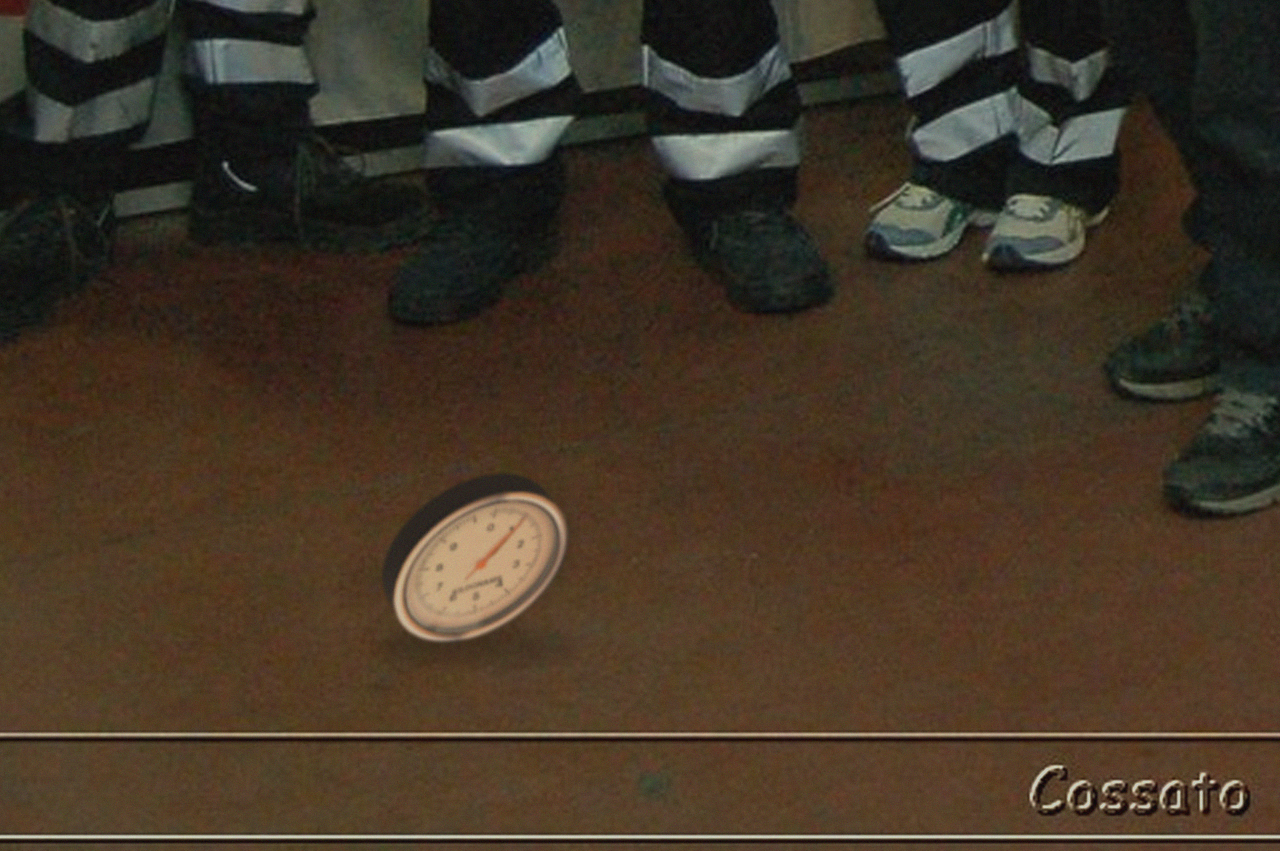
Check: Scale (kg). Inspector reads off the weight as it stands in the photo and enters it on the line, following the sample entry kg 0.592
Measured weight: kg 1
